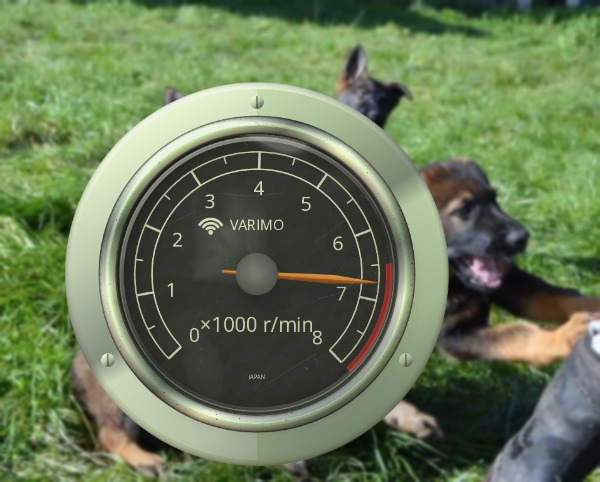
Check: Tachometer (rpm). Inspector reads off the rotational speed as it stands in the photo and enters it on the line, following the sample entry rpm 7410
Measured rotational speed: rpm 6750
